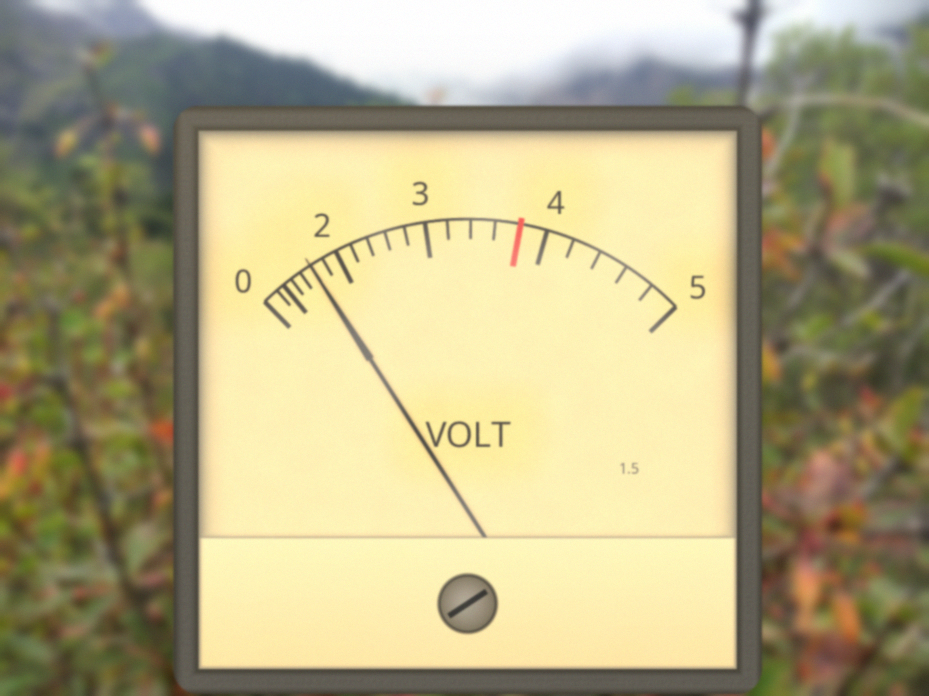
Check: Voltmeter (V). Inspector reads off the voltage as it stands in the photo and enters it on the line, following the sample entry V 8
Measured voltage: V 1.6
